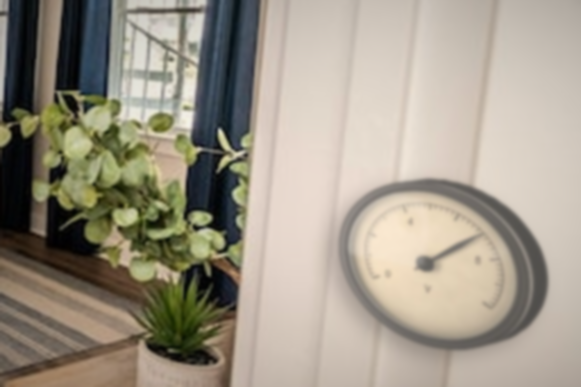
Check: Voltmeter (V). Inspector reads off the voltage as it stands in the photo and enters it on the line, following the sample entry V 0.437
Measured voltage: V 7
